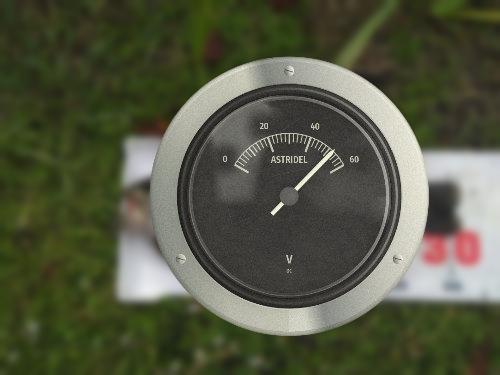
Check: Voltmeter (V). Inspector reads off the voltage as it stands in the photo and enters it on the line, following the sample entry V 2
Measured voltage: V 52
